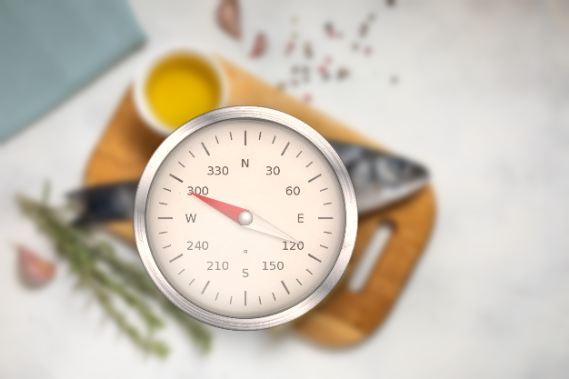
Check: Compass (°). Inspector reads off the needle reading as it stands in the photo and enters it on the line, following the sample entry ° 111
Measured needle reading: ° 295
